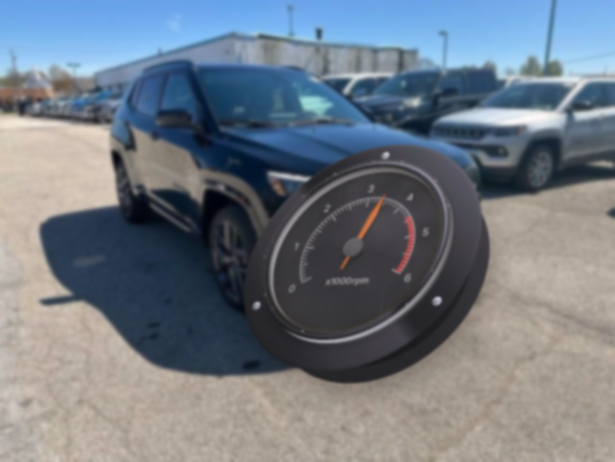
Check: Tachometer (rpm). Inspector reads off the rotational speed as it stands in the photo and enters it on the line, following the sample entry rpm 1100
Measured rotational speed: rpm 3500
